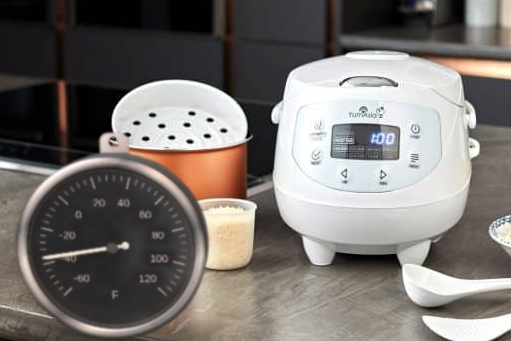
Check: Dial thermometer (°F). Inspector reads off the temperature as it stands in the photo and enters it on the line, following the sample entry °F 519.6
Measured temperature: °F -36
